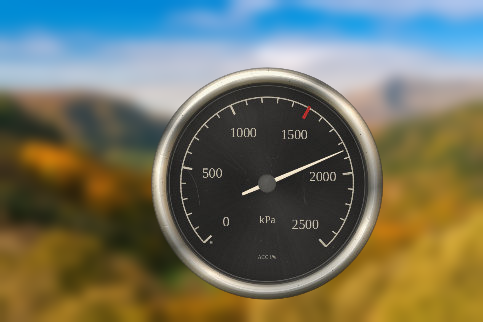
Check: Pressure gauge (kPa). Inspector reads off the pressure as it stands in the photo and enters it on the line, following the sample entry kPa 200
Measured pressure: kPa 1850
